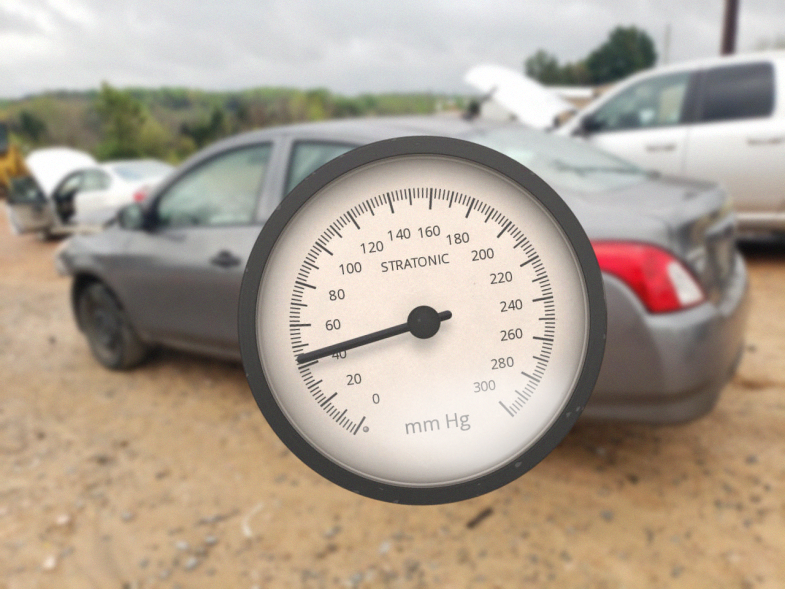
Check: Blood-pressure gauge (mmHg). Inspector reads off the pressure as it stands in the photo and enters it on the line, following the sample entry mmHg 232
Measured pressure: mmHg 44
